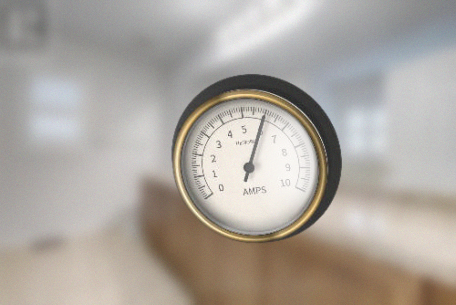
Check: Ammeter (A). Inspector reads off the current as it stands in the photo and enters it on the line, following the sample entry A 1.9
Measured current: A 6
